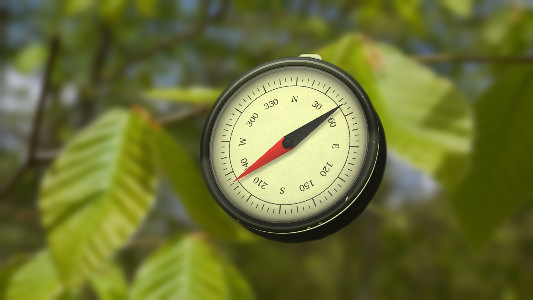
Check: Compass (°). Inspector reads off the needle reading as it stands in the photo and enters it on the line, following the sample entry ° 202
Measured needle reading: ° 230
